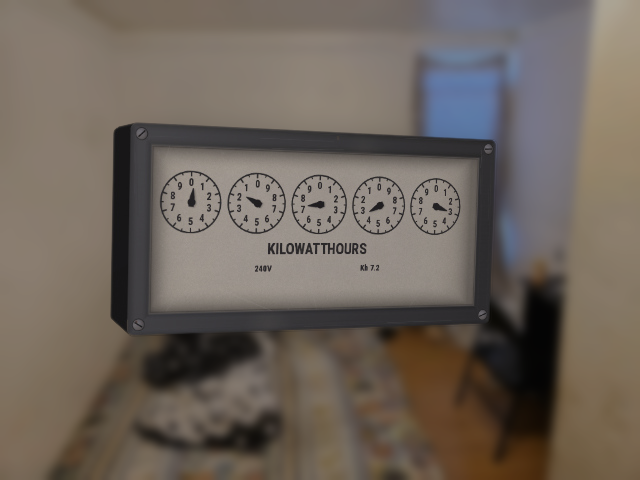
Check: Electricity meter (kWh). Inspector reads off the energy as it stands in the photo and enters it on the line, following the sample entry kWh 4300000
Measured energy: kWh 1733
